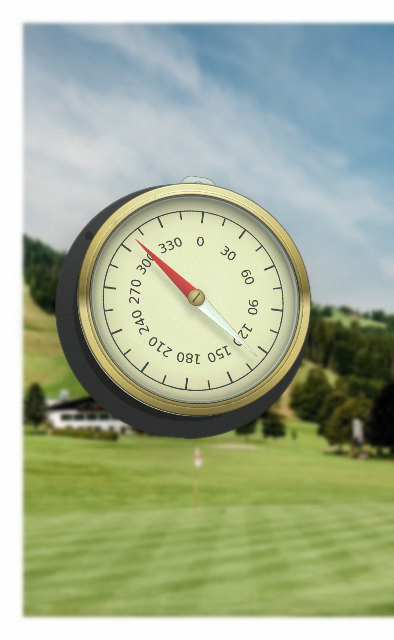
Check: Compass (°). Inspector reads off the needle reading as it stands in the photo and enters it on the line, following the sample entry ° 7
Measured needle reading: ° 307.5
